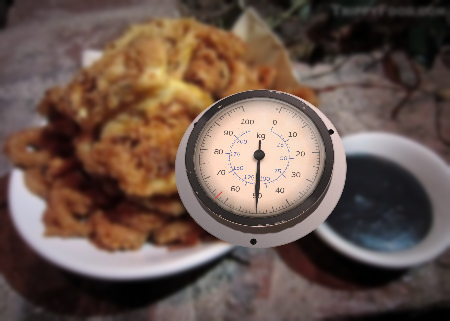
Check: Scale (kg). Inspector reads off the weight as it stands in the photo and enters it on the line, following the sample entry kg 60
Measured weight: kg 50
